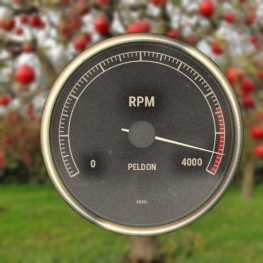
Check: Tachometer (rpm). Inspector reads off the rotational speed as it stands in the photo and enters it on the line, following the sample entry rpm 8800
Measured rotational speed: rpm 3750
